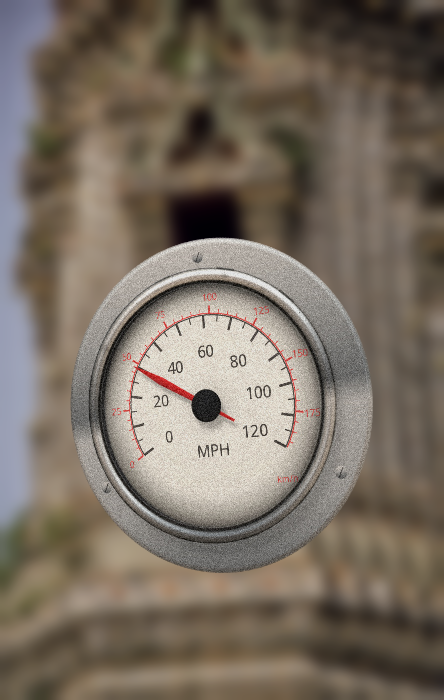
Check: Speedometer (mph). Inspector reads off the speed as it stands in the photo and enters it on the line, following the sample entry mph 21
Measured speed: mph 30
